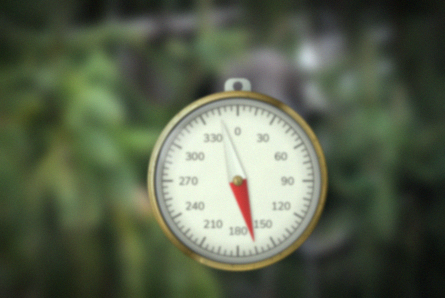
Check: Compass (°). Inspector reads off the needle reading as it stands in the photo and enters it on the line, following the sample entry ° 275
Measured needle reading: ° 165
